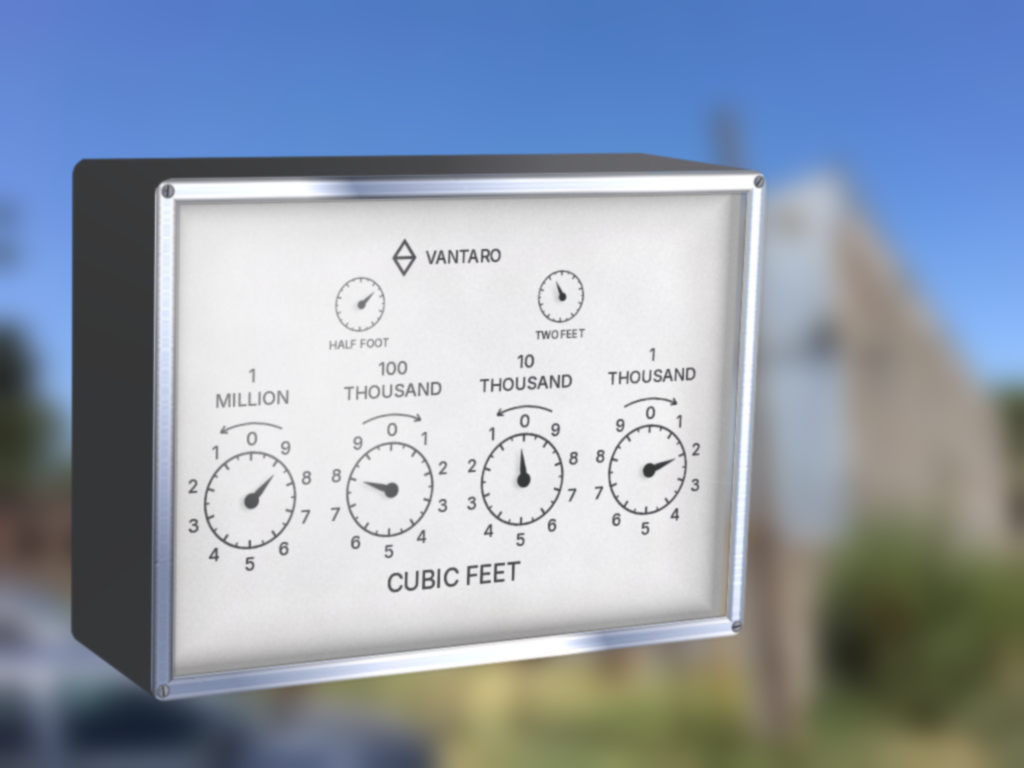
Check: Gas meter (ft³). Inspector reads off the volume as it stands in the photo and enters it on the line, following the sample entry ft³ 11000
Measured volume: ft³ 880200
